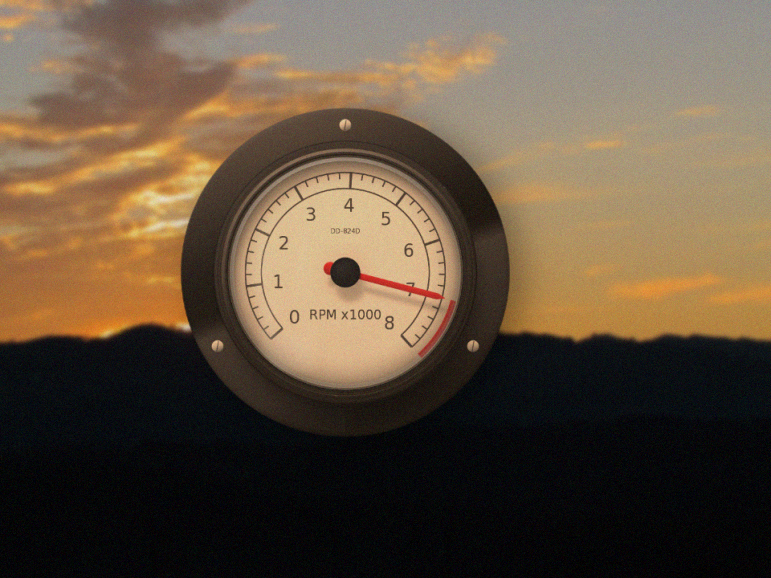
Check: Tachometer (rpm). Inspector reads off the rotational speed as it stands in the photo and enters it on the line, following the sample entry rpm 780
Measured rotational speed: rpm 7000
